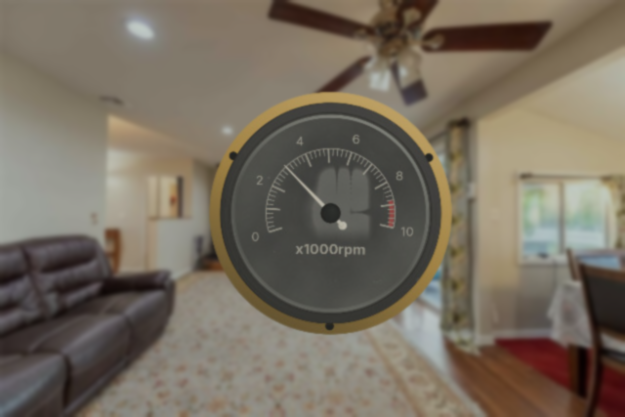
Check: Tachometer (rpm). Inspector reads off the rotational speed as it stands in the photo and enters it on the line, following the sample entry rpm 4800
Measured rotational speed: rpm 3000
